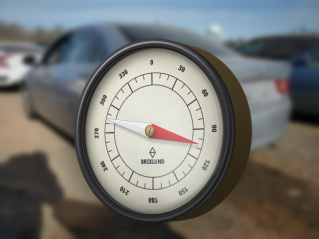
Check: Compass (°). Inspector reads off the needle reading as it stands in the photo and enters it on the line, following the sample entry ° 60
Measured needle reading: ° 105
